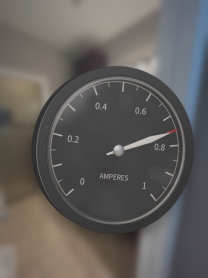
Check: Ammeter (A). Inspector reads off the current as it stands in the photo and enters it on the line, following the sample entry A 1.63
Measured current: A 0.75
